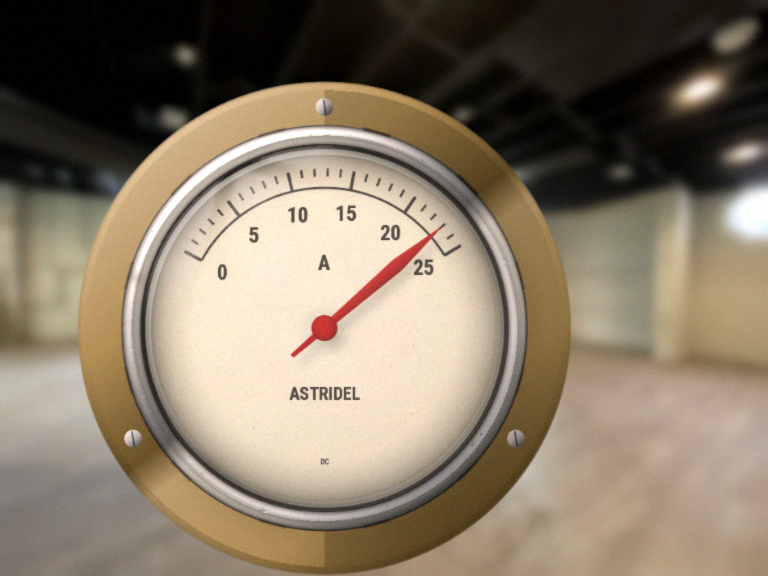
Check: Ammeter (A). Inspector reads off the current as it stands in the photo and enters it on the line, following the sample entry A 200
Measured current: A 23
